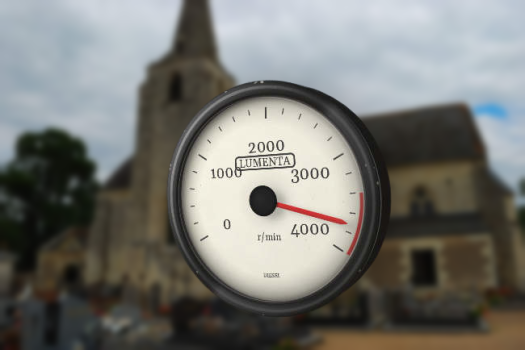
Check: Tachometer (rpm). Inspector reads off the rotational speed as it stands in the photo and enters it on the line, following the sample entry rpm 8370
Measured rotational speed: rpm 3700
